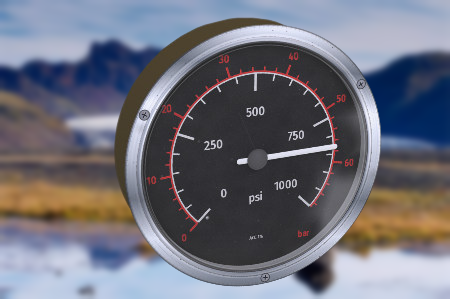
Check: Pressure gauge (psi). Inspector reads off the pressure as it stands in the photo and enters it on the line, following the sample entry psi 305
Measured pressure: psi 825
